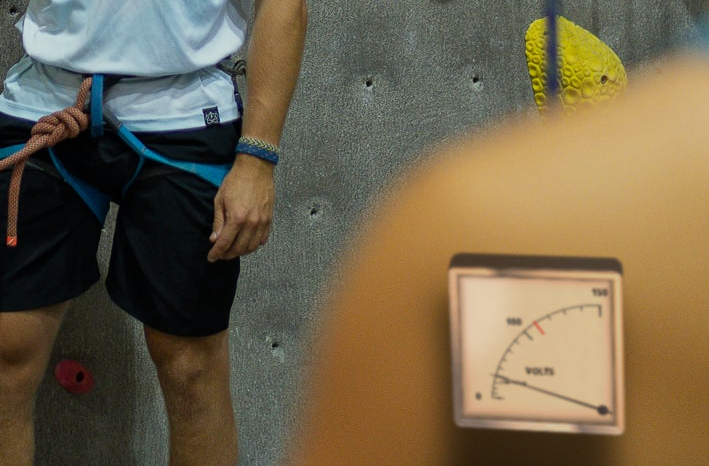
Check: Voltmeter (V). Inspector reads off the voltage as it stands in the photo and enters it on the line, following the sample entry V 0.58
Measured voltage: V 50
